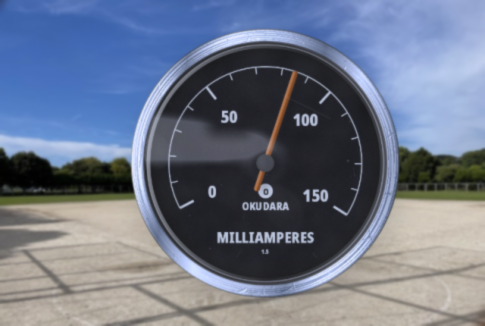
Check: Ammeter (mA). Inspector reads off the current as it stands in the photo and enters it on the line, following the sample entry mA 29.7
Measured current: mA 85
